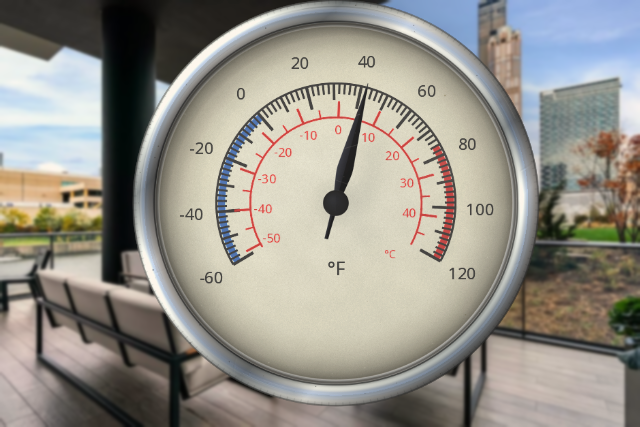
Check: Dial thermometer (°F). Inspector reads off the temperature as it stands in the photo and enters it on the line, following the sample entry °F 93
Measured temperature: °F 42
